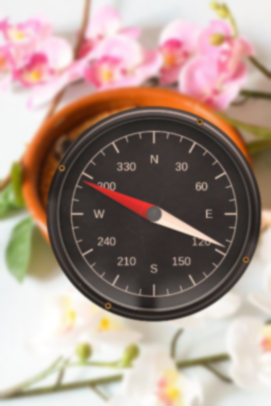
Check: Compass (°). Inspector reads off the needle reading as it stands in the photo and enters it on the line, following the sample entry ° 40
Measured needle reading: ° 295
